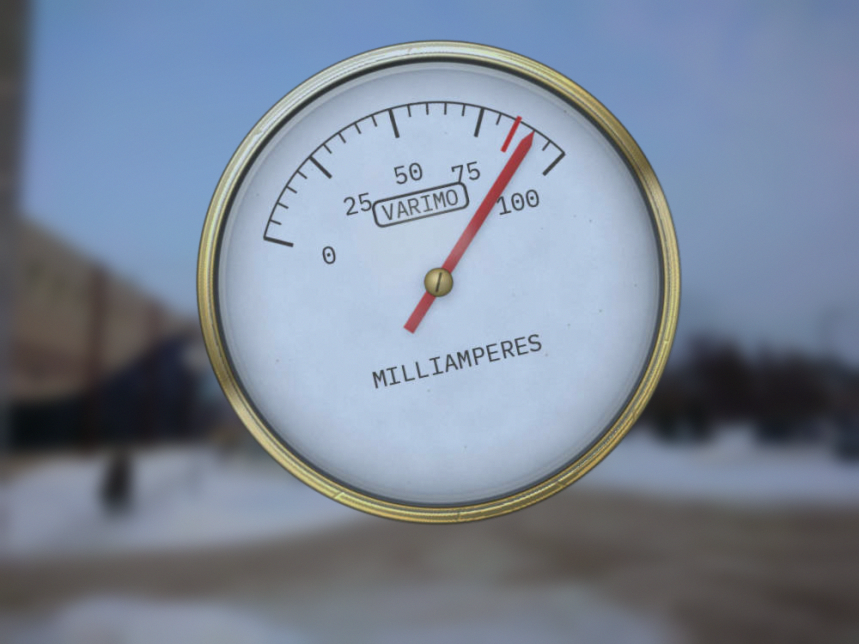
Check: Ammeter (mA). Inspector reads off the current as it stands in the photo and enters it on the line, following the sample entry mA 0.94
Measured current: mA 90
